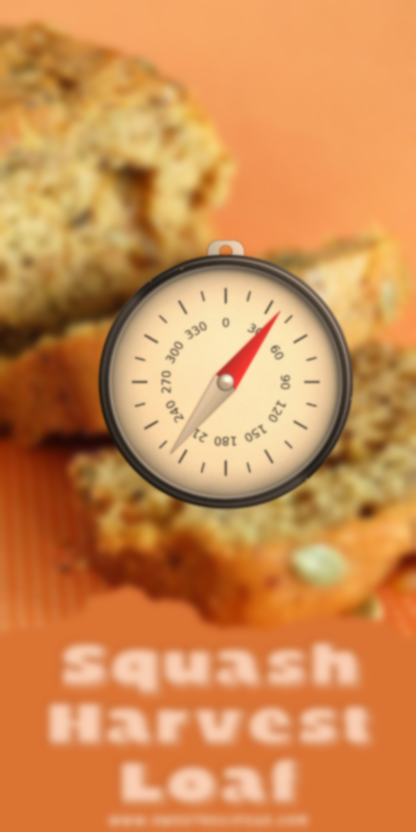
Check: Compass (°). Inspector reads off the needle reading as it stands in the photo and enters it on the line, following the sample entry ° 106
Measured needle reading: ° 37.5
